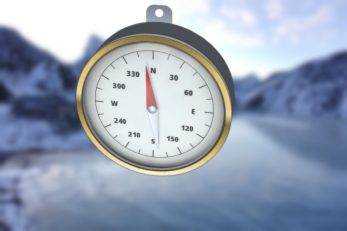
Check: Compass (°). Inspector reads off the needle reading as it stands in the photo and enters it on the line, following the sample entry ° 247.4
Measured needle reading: ° 352.5
